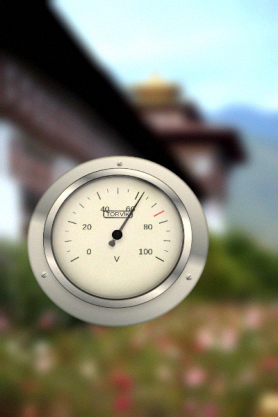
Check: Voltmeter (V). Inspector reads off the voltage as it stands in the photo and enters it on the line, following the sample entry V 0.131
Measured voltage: V 62.5
